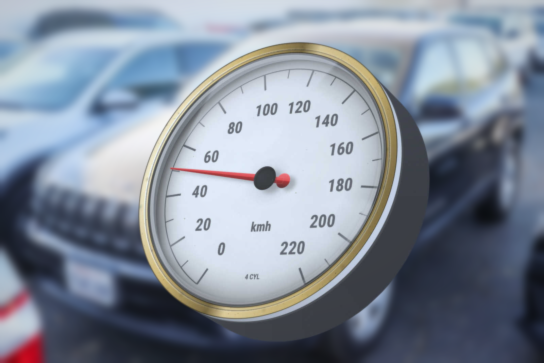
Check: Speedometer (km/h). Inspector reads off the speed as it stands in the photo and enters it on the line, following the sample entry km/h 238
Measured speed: km/h 50
